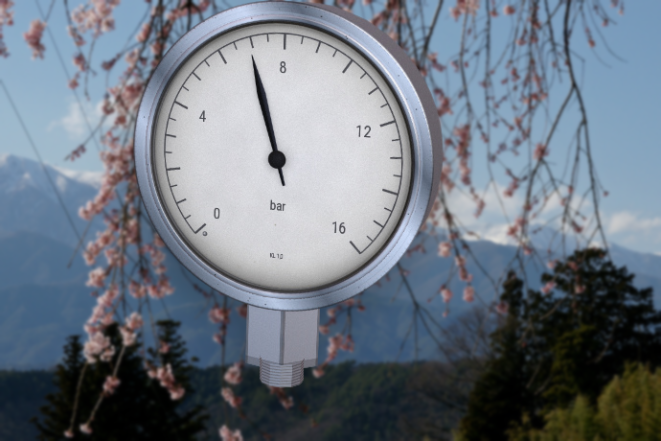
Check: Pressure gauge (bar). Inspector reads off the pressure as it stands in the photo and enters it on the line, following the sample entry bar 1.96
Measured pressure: bar 7
